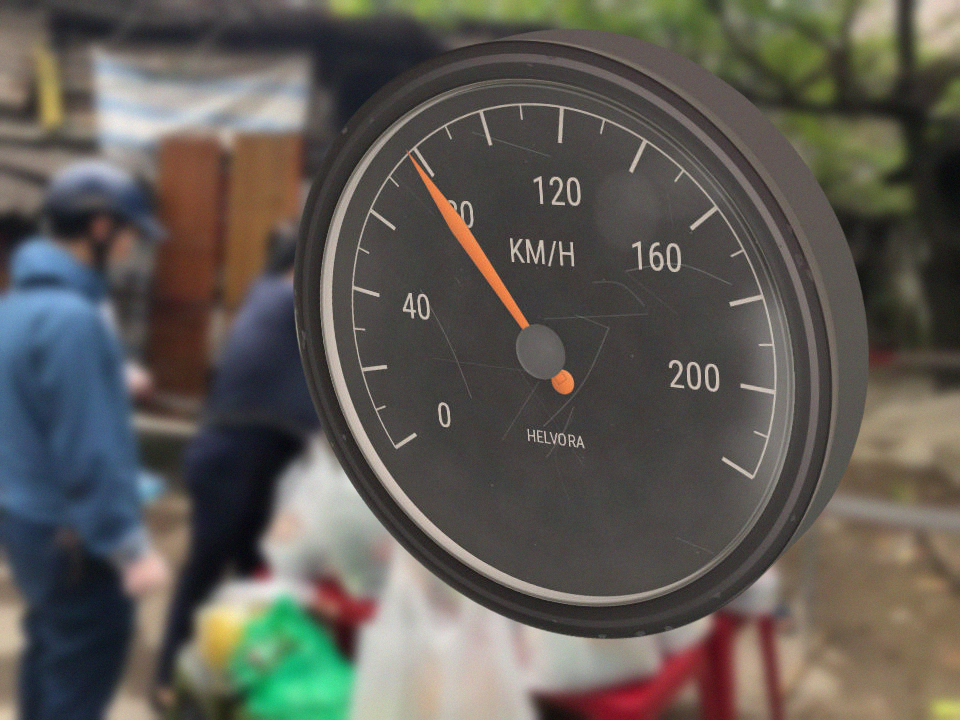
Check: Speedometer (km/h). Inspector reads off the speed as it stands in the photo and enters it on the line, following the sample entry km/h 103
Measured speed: km/h 80
